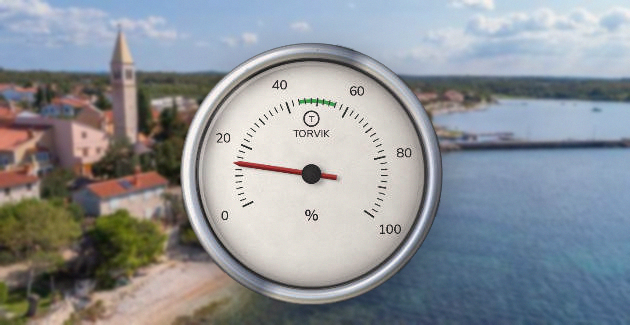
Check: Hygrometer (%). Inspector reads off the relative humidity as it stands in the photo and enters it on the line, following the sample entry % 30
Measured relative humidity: % 14
